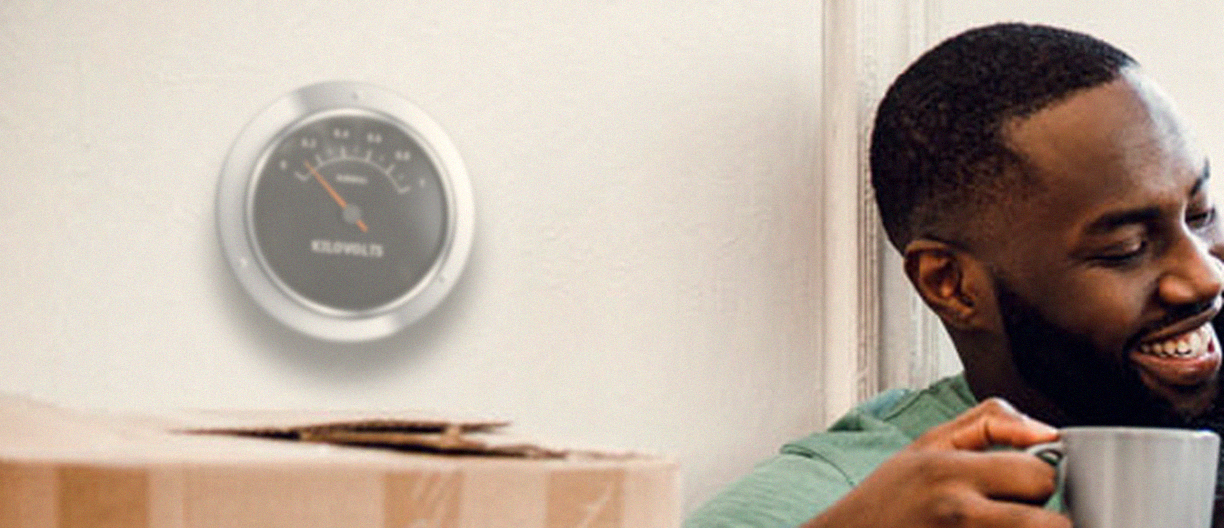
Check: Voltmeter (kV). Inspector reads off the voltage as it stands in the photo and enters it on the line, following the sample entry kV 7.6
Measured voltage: kV 0.1
